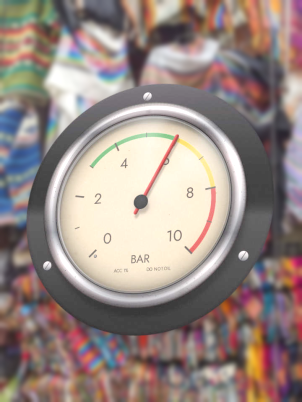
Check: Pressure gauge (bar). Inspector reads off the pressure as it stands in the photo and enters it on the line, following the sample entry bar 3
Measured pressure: bar 6
